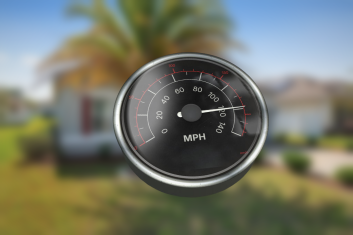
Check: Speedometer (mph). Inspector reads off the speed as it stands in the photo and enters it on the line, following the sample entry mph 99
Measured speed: mph 120
